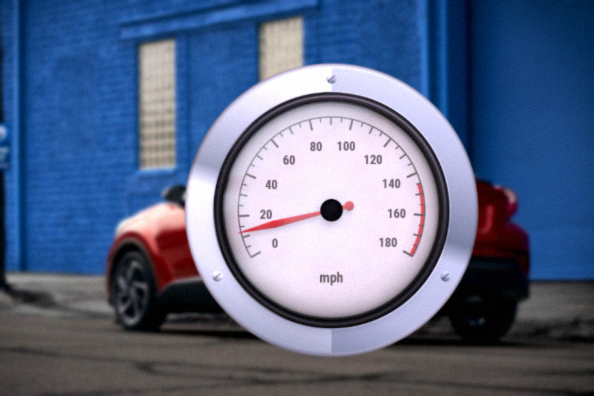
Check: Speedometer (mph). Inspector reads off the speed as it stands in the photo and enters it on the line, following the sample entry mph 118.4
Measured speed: mph 12.5
